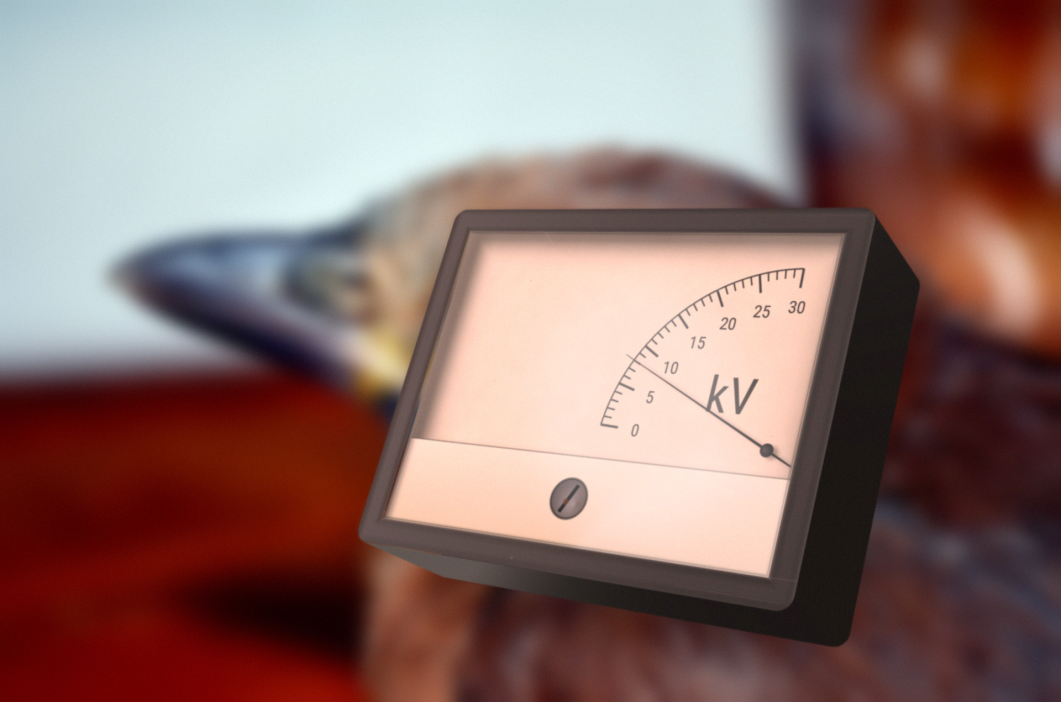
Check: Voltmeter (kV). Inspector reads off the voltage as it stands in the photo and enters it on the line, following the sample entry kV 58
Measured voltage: kV 8
